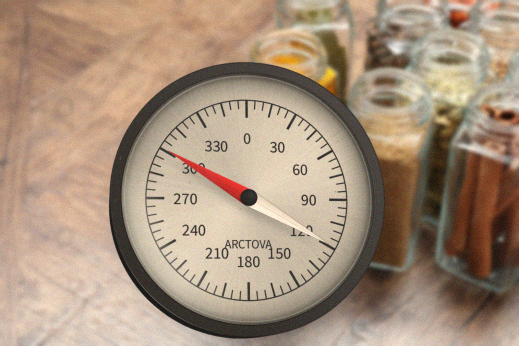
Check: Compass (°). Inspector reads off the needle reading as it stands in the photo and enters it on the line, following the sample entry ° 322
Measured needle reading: ° 300
